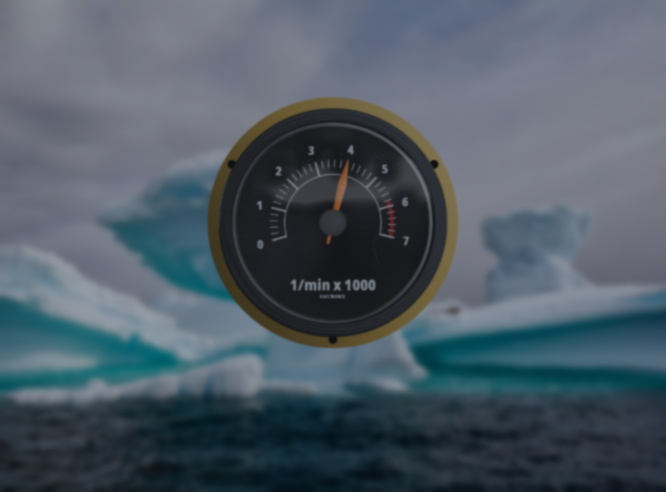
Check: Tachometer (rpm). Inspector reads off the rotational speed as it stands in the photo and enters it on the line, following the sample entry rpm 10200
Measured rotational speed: rpm 4000
